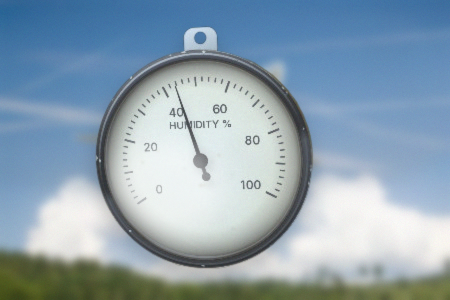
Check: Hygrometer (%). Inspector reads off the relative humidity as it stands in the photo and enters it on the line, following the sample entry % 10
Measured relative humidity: % 44
